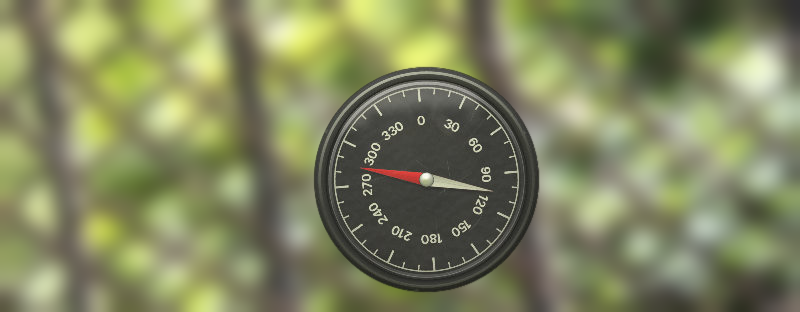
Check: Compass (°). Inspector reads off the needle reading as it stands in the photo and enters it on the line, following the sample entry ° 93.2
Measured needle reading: ° 285
